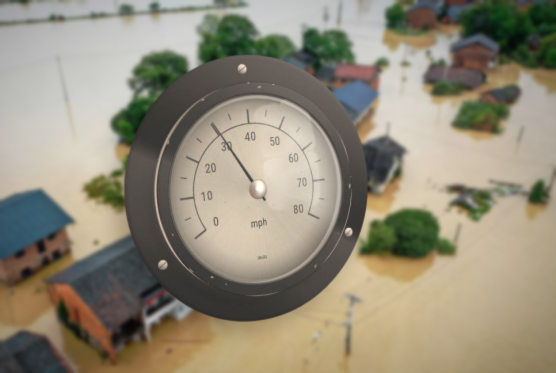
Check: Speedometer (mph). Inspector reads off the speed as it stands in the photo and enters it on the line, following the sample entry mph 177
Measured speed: mph 30
